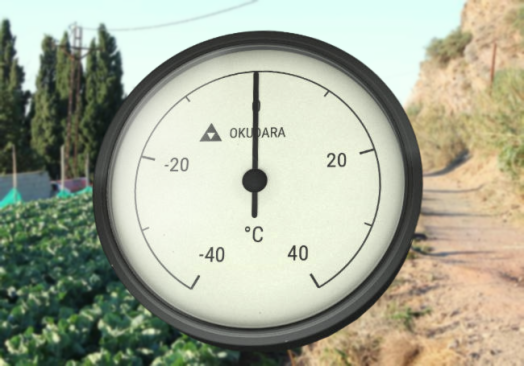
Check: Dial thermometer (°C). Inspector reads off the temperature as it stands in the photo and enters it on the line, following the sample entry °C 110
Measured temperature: °C 0
